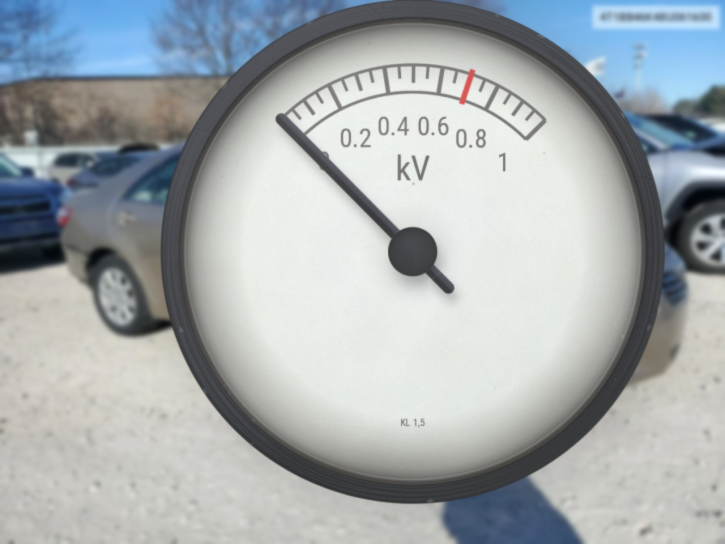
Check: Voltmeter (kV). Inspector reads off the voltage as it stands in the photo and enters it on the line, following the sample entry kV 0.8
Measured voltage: kV 0
